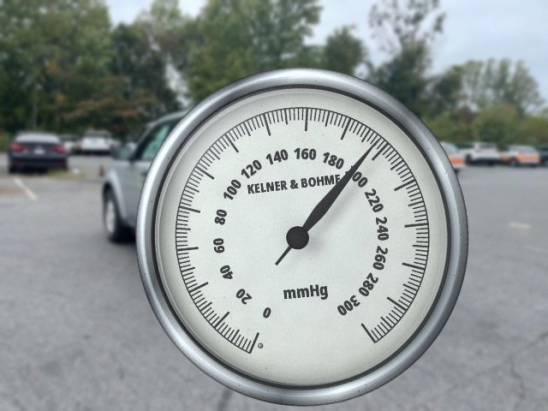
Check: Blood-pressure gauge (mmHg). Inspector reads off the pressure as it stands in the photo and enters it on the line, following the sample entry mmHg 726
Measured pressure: mmHg 196
